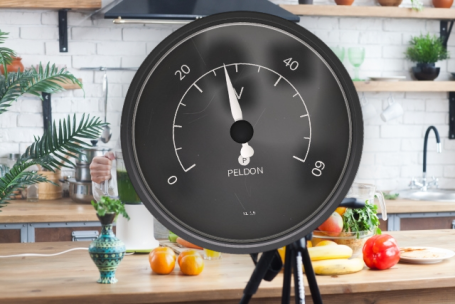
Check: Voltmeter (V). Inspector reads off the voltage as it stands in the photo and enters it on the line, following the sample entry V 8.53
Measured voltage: V 27.5
